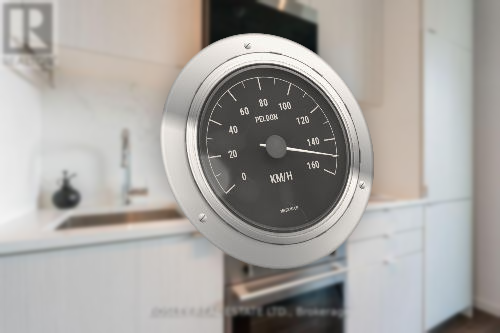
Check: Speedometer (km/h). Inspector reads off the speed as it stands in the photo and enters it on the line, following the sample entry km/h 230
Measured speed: km/h 150
